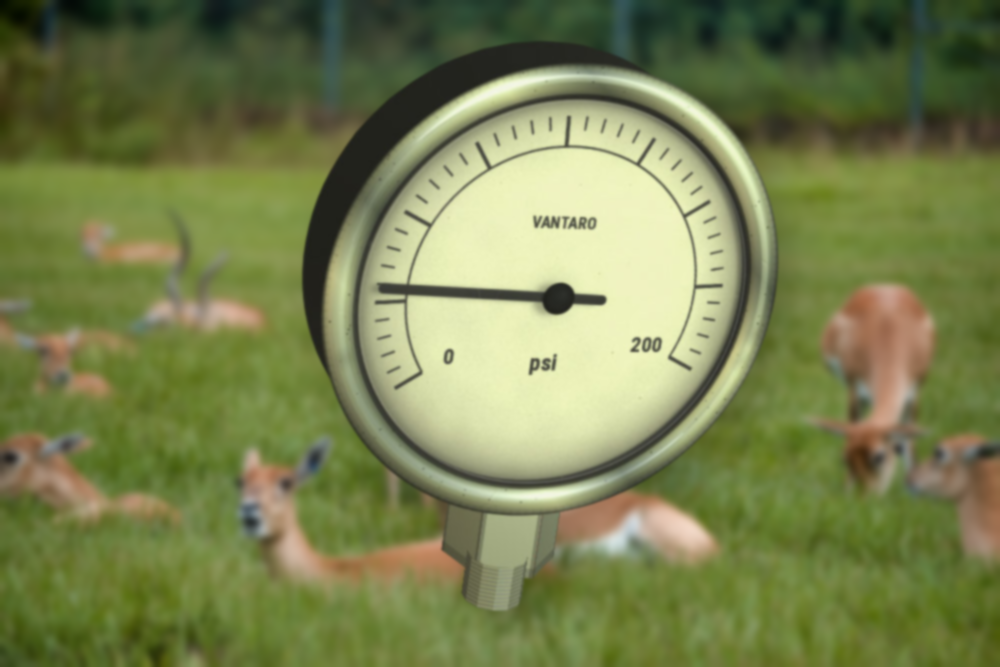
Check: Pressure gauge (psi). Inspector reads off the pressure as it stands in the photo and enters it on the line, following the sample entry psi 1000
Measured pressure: psi 30
